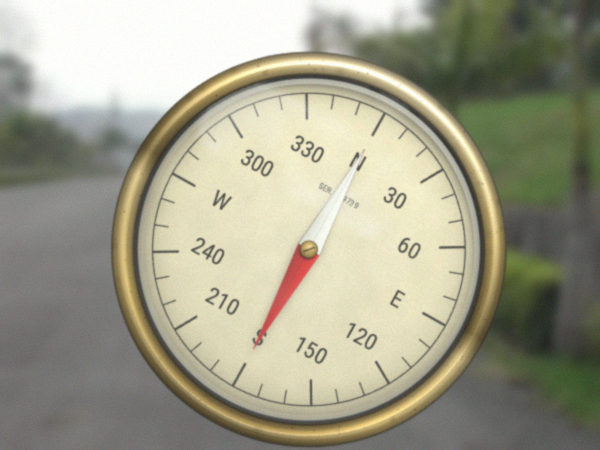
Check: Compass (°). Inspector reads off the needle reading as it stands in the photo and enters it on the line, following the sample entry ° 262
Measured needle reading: ° 180
